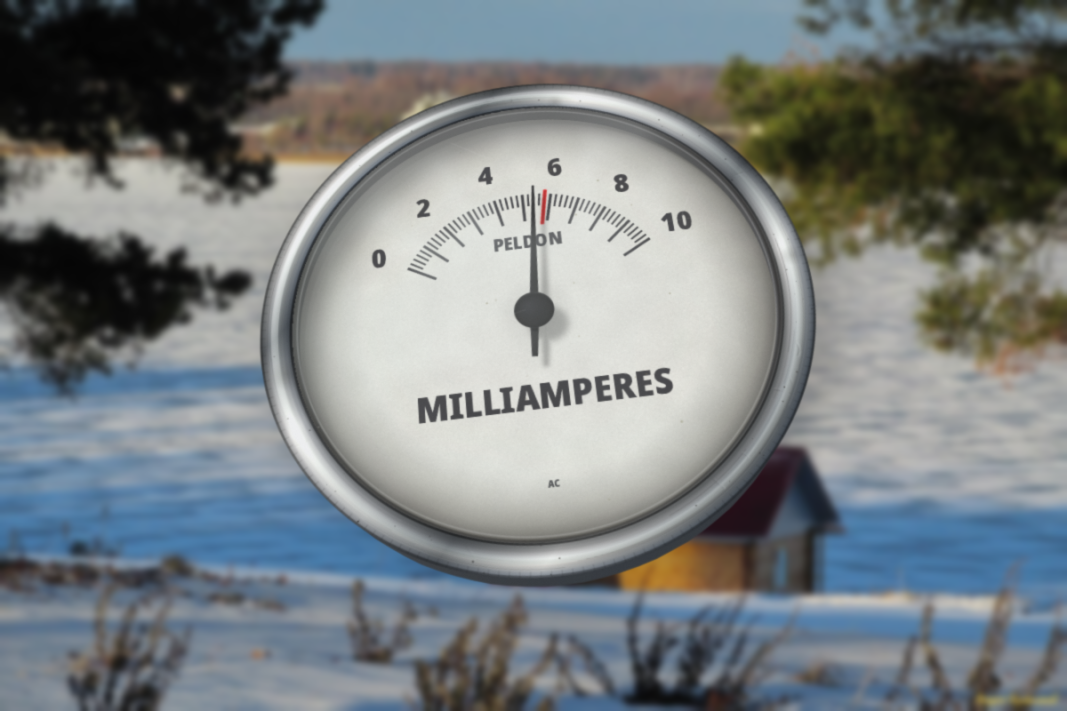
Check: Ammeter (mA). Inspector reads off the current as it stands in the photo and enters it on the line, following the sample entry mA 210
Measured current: mA 5.4
